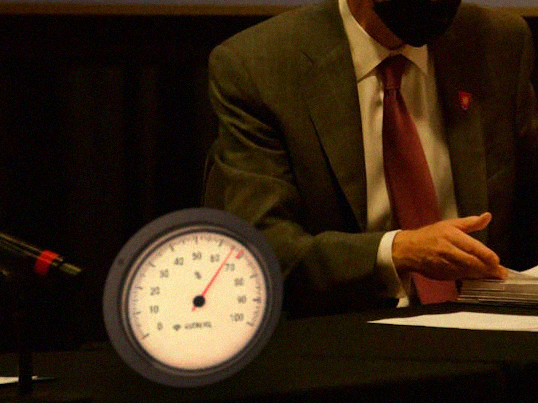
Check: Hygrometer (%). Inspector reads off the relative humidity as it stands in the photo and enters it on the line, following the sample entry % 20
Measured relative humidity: % 65
